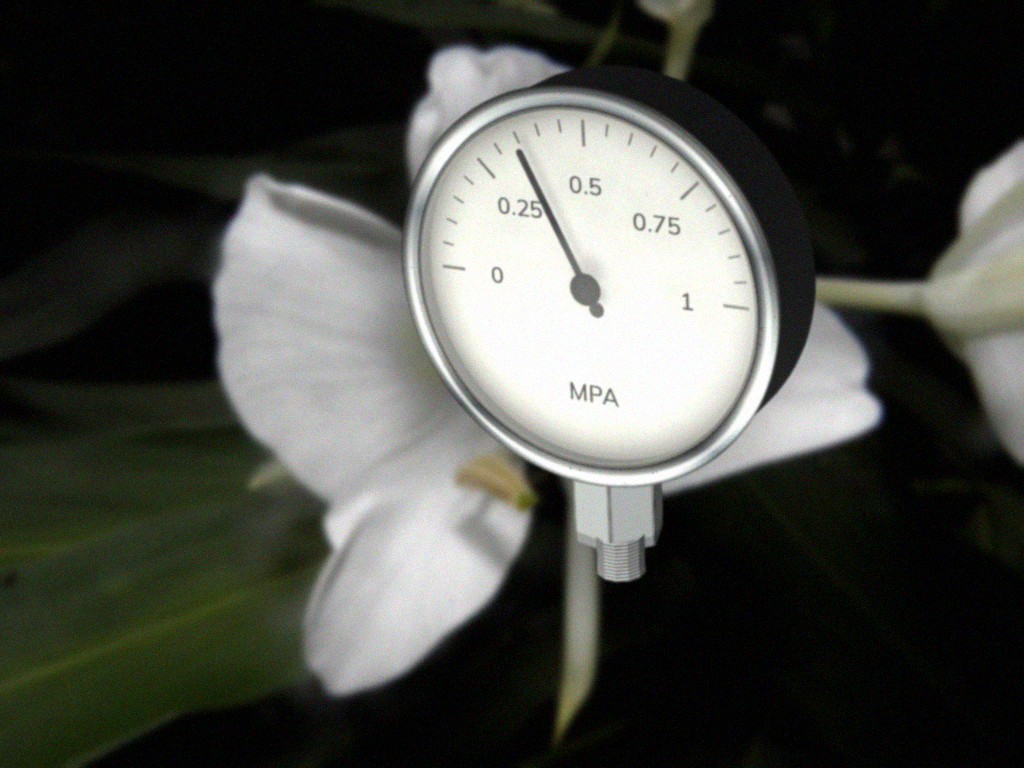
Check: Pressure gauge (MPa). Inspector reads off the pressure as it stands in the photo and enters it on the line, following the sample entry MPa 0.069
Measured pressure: MPa 0.35
